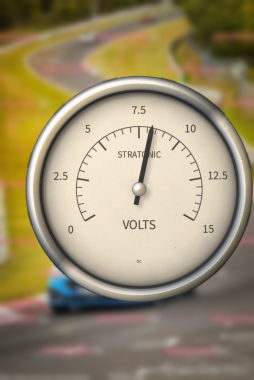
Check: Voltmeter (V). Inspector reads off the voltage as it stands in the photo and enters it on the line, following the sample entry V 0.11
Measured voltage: V 8.25
